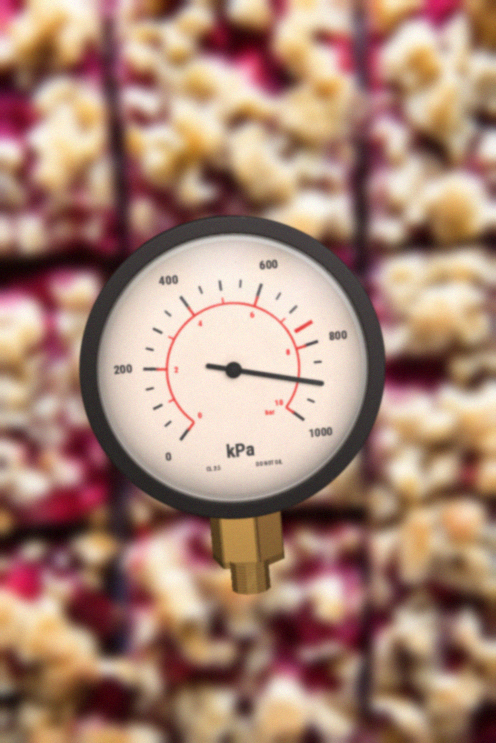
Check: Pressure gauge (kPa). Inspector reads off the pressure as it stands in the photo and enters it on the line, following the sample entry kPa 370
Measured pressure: kPa 900
